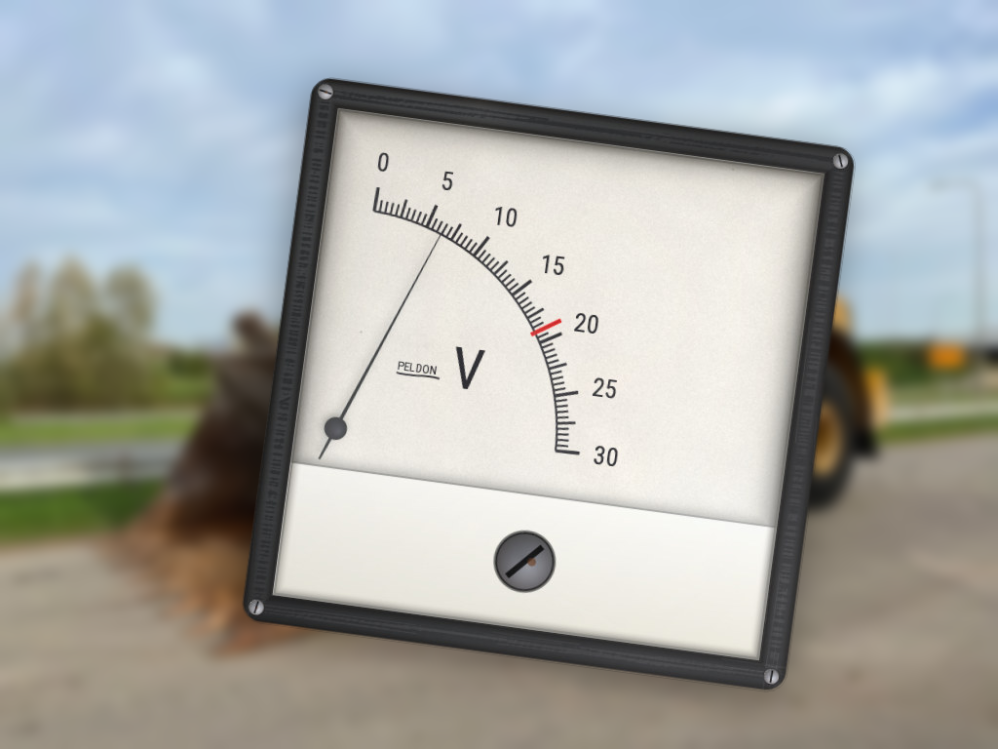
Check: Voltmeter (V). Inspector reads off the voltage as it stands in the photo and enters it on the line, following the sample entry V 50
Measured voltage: V 6.5
